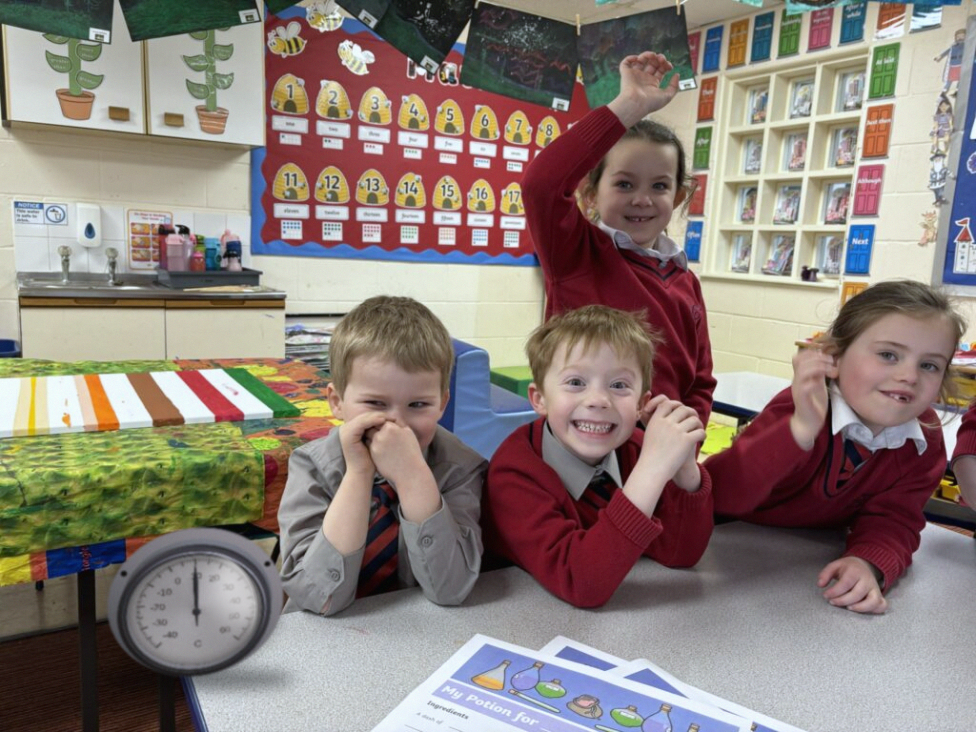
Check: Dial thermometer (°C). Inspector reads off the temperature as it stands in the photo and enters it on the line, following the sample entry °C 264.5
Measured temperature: °C 10
